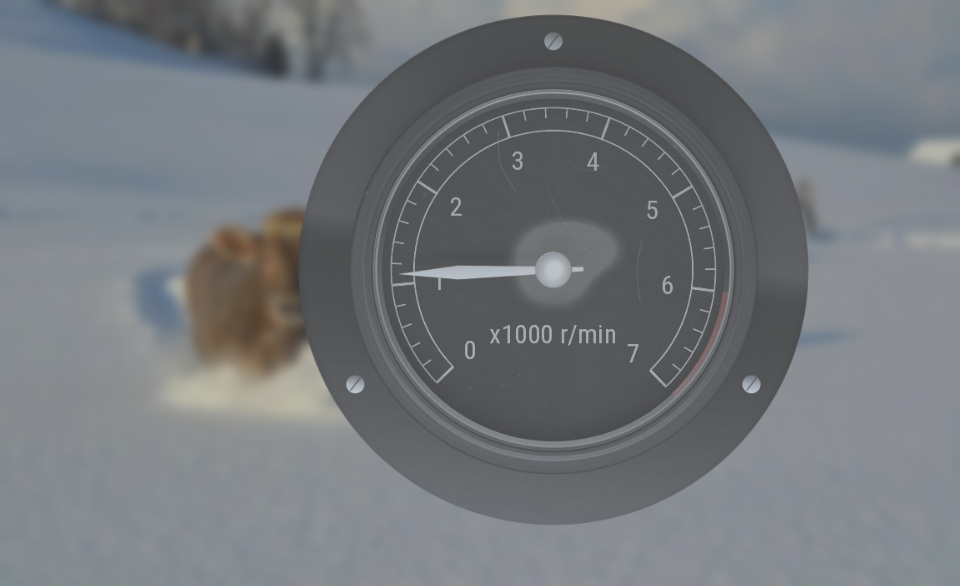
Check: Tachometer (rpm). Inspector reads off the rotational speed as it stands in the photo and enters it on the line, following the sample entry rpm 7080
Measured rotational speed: rpm 1100
